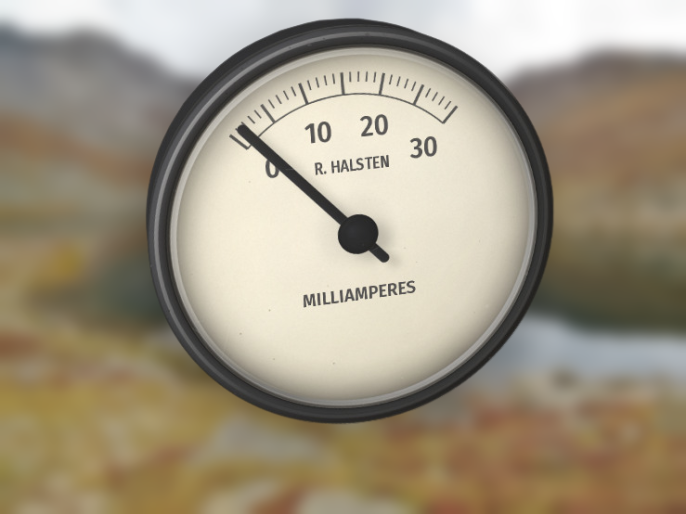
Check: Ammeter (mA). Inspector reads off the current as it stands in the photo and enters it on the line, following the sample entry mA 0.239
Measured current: mA 1.5
